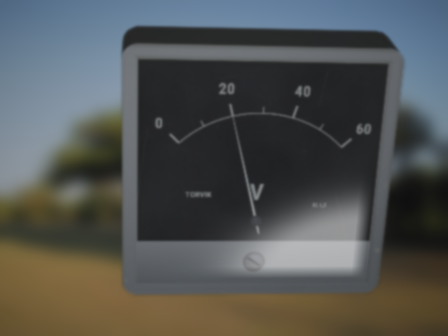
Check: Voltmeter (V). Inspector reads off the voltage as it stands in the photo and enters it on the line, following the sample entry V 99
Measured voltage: V 20
